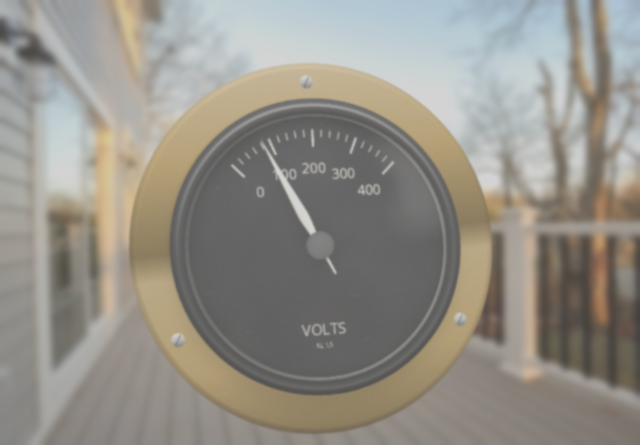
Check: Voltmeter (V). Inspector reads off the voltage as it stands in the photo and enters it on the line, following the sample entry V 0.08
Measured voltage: V 80
